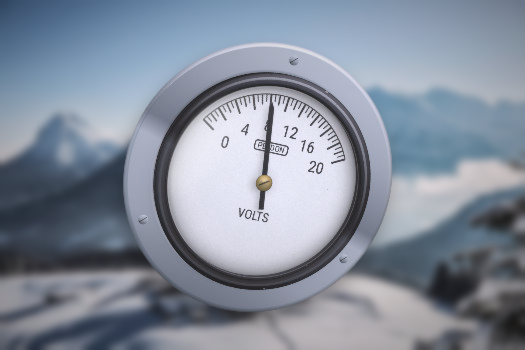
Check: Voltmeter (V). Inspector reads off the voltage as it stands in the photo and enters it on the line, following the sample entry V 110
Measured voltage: V 8
